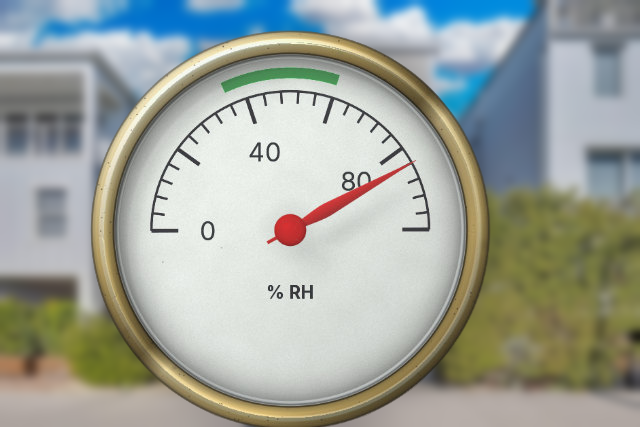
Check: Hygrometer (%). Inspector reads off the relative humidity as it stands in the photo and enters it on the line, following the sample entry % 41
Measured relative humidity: % 84
